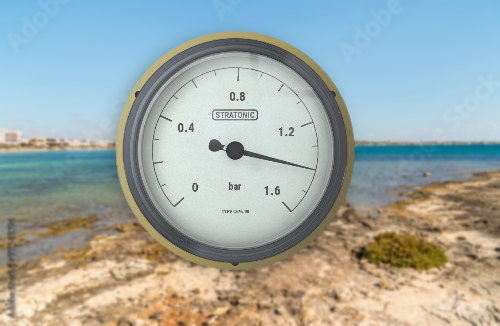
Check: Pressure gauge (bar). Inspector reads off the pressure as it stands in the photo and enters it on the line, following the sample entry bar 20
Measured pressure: bar 1.4
